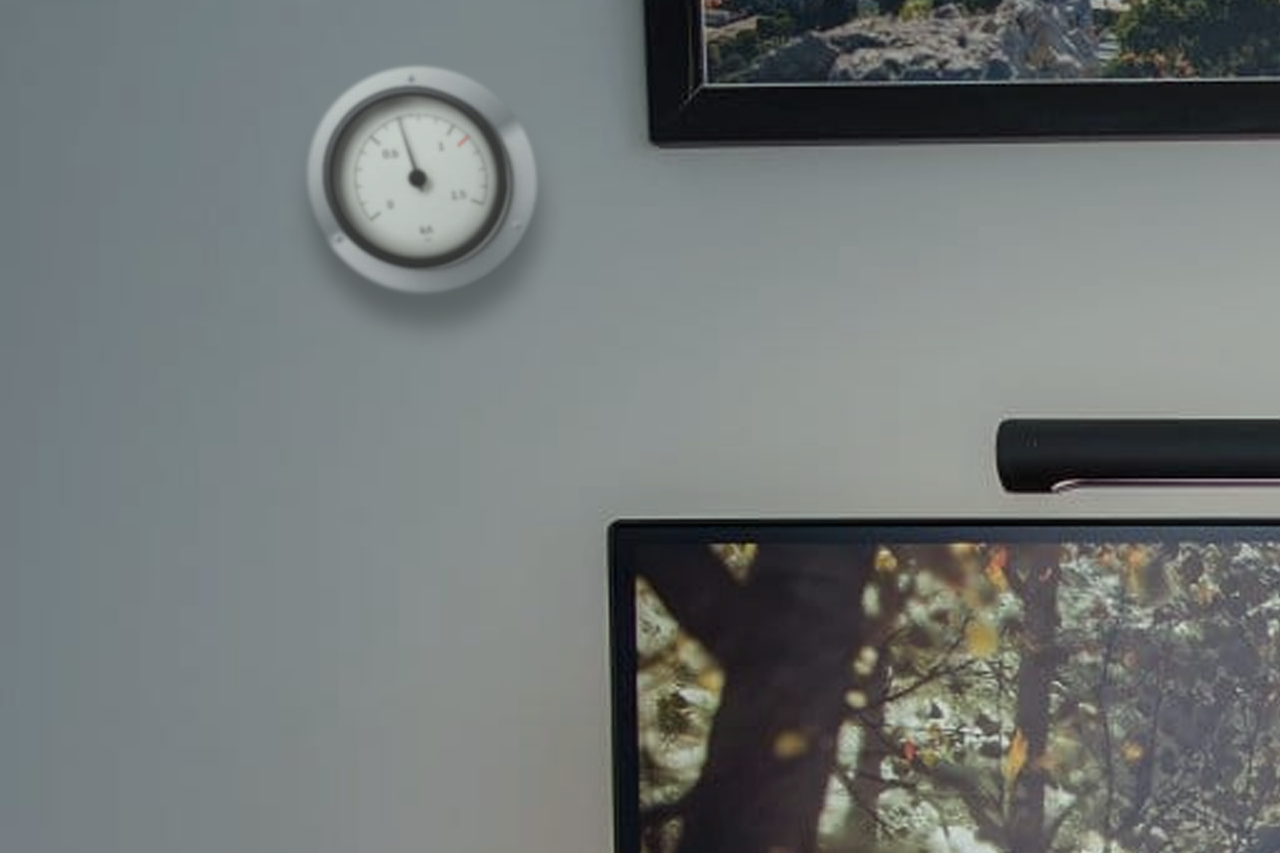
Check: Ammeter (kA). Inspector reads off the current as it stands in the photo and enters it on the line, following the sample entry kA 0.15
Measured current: kA 0.7
